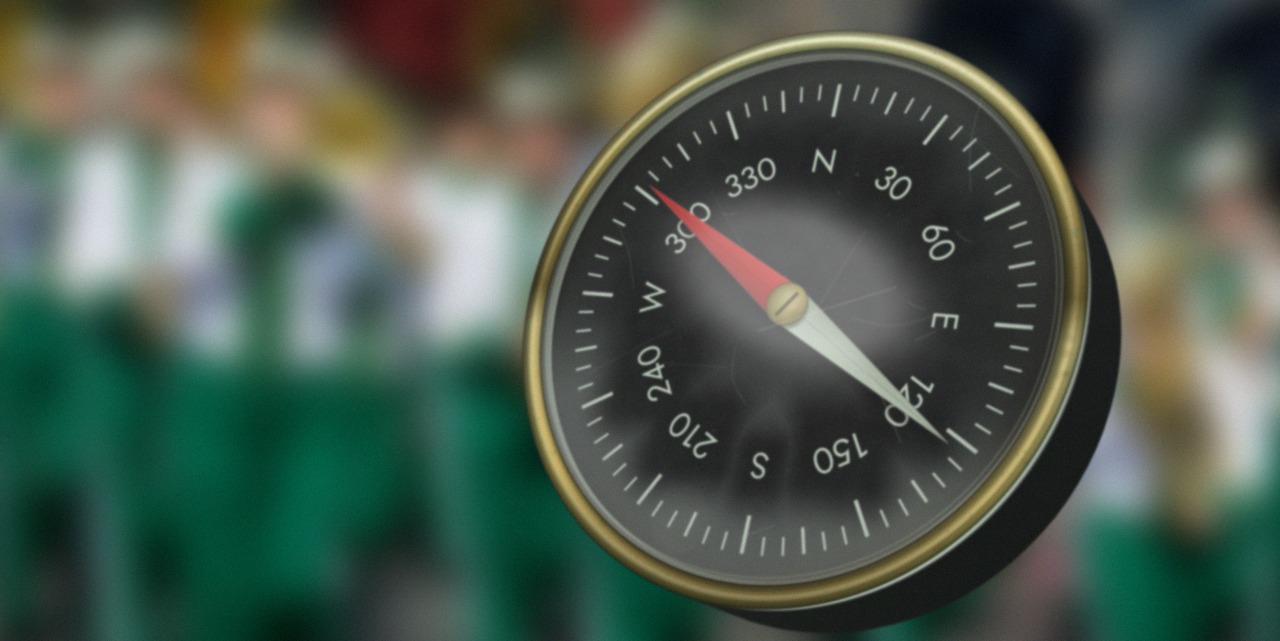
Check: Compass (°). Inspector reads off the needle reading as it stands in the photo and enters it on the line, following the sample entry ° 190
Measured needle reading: ° 302.5
